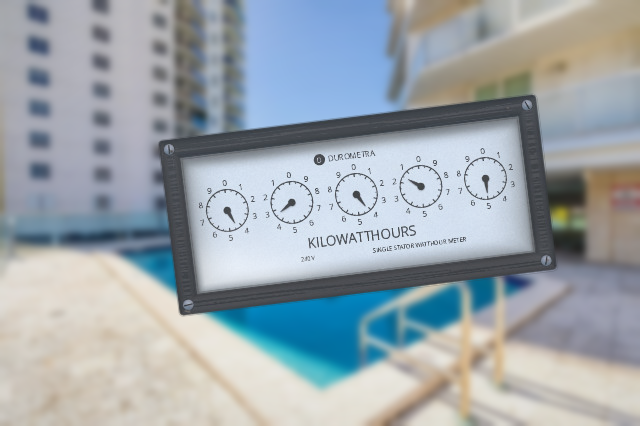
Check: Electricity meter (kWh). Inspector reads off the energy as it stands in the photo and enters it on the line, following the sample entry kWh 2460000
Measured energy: kWh 43415
